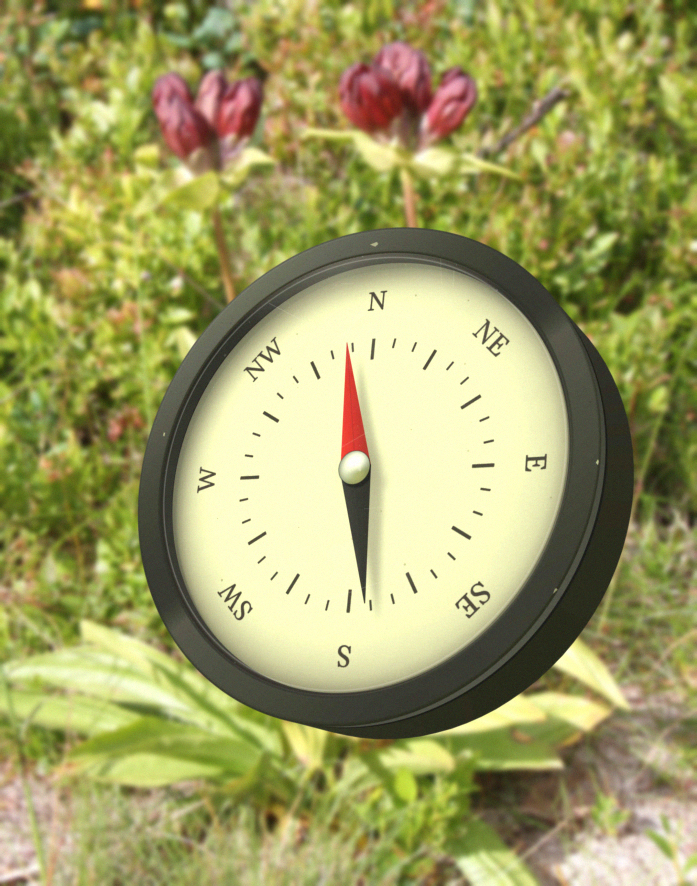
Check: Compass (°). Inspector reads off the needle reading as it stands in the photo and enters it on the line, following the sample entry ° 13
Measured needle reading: ° 350
